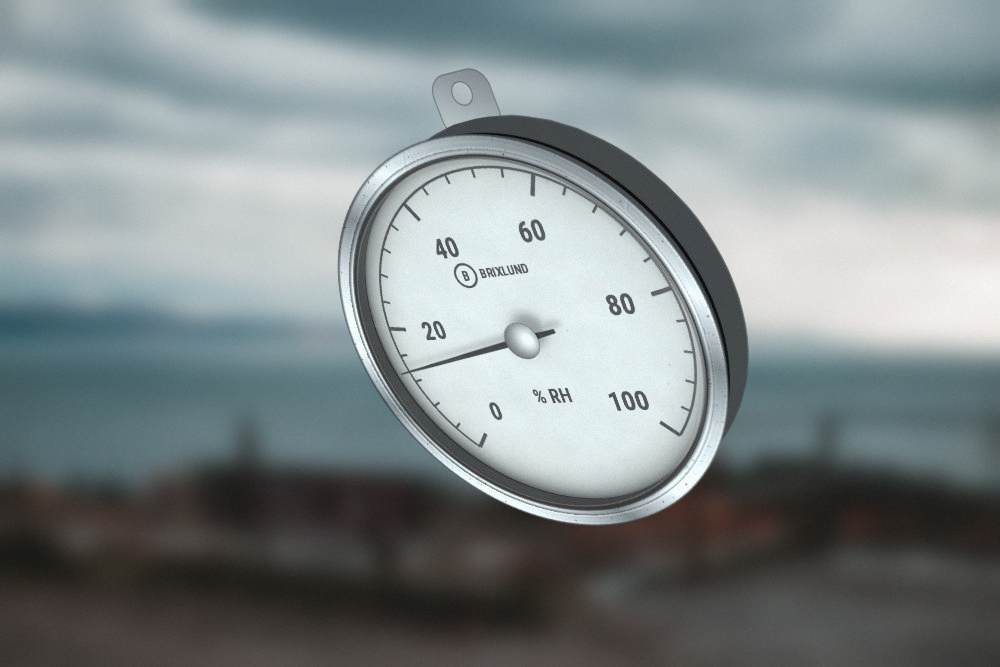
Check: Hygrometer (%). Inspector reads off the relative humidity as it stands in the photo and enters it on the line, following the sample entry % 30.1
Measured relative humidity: % 14
